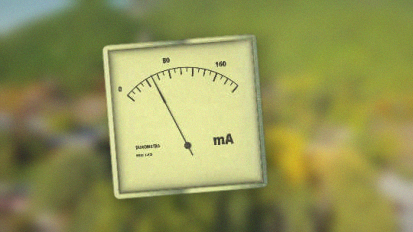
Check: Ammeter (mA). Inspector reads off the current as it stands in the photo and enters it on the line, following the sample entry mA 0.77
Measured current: mA 50
